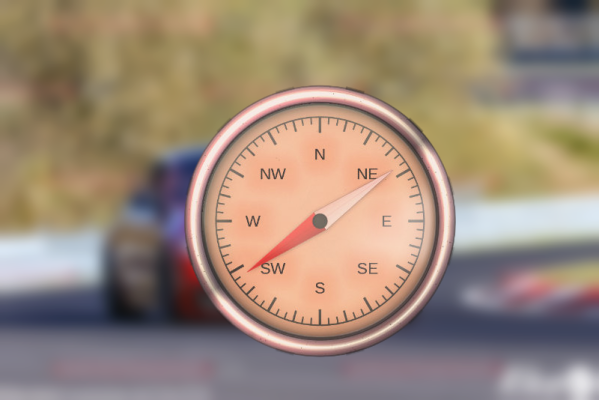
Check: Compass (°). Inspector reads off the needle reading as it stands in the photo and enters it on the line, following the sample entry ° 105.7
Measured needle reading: ° 235
